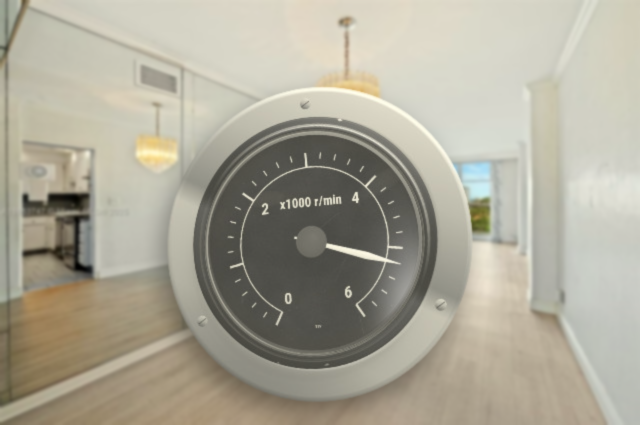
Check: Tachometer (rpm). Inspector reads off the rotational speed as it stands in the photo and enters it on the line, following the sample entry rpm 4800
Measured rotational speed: rpm 5200
